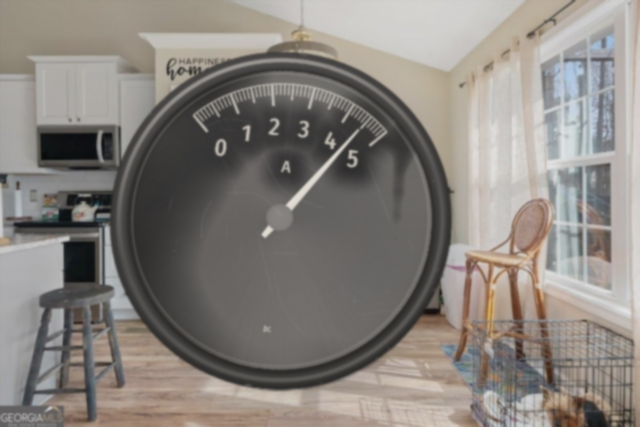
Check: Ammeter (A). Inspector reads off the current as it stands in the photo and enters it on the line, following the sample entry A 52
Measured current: A 4.5
